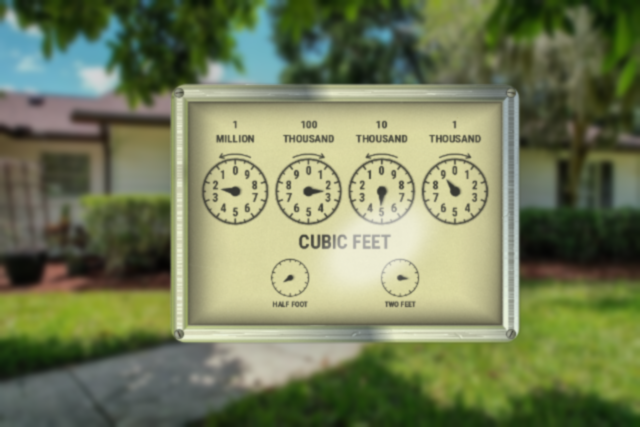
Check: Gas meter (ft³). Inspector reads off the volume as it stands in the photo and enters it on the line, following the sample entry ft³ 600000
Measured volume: ft³ 224900
